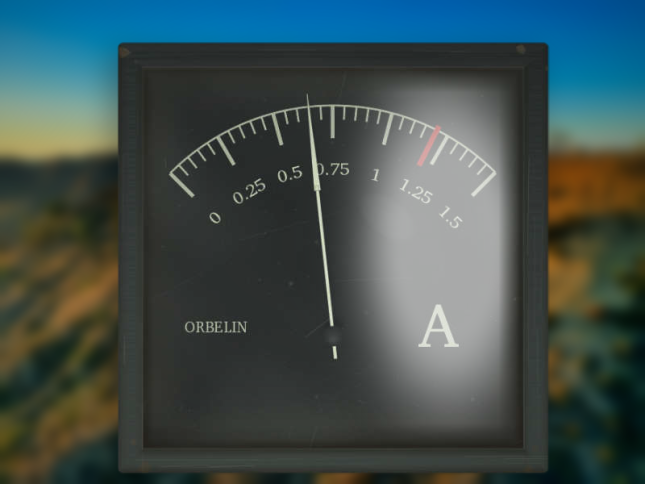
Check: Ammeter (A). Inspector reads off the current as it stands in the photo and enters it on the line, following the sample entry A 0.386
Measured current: A 0.65
